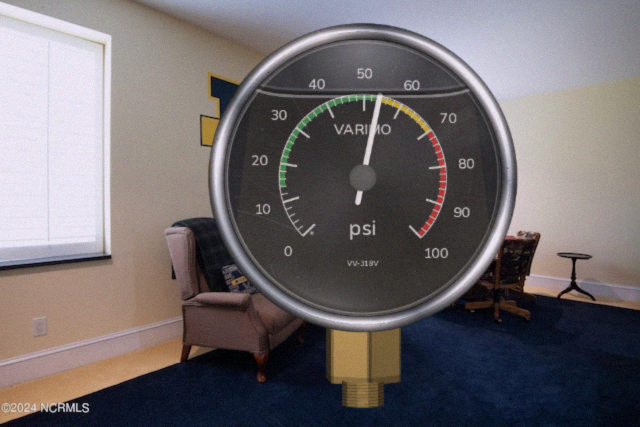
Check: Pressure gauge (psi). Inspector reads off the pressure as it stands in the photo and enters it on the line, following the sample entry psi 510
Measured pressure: psi 54
